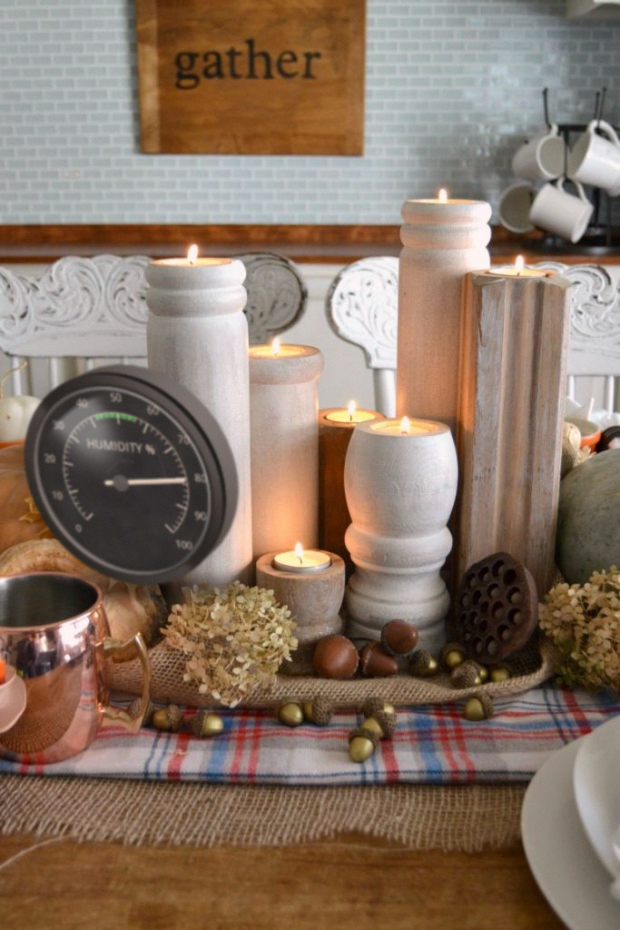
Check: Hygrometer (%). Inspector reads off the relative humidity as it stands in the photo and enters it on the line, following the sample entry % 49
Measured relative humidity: % 80
